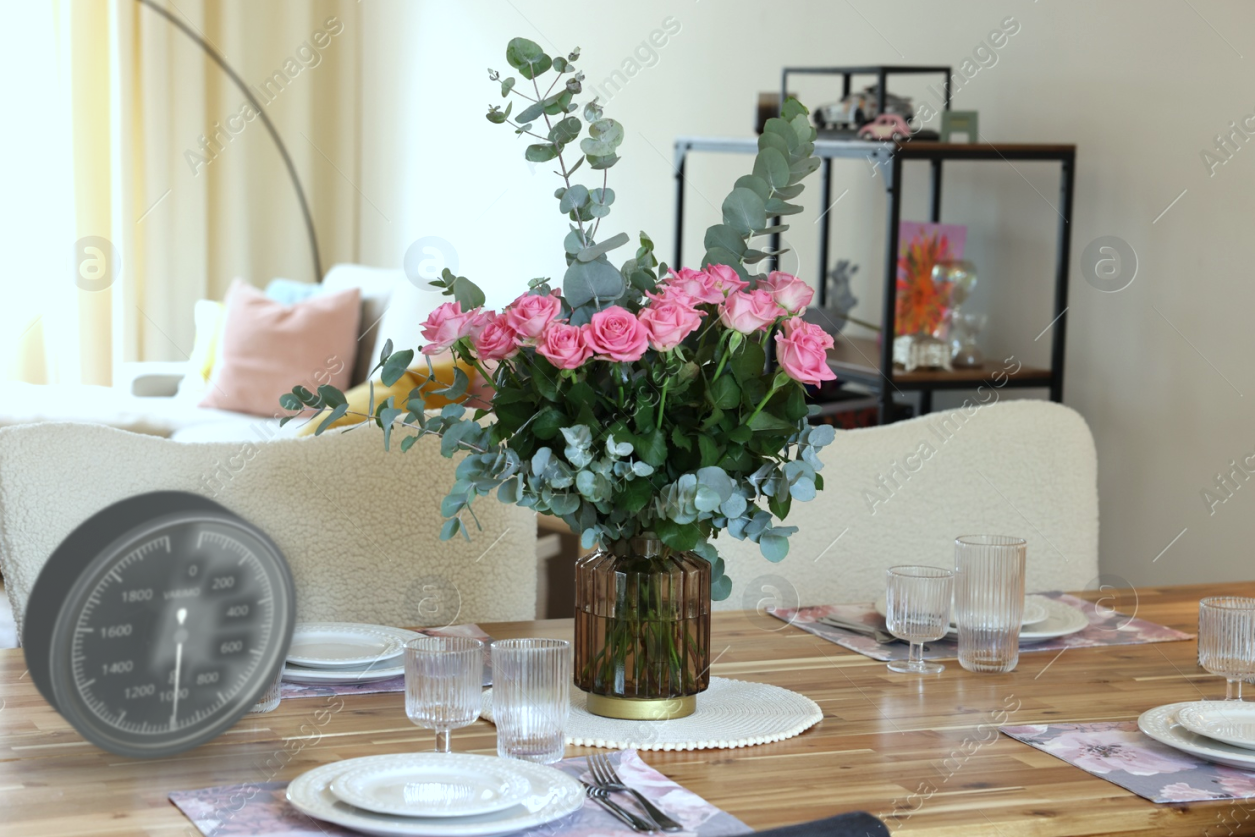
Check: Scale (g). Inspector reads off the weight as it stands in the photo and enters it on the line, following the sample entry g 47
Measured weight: g 1000
